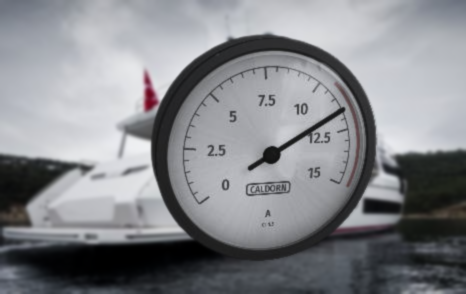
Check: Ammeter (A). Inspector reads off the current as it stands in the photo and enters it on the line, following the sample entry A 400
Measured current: A 11.5
